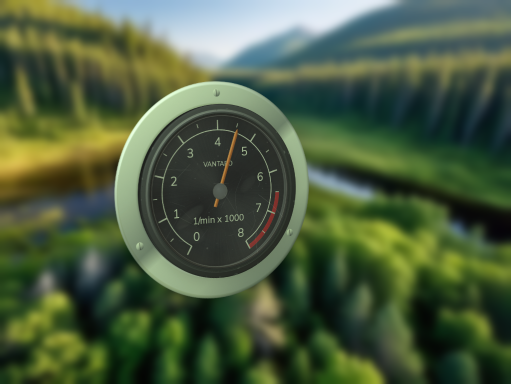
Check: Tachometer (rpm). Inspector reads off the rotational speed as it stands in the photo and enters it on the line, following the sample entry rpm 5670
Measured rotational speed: rpm 4500
